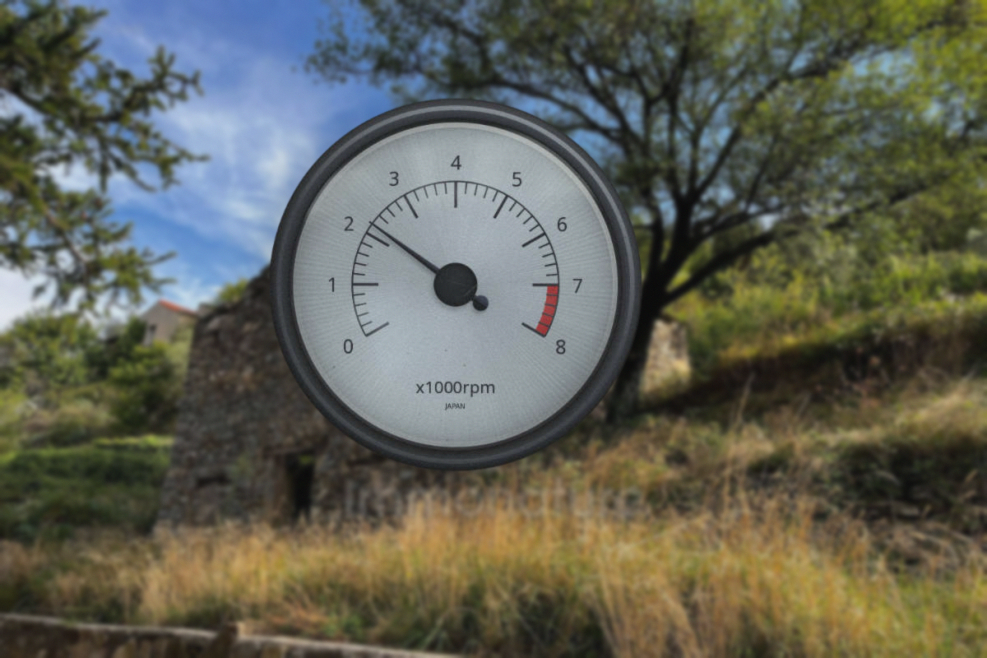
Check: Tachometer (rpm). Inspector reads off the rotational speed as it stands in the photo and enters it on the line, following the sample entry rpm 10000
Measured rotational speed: rpm 2200
